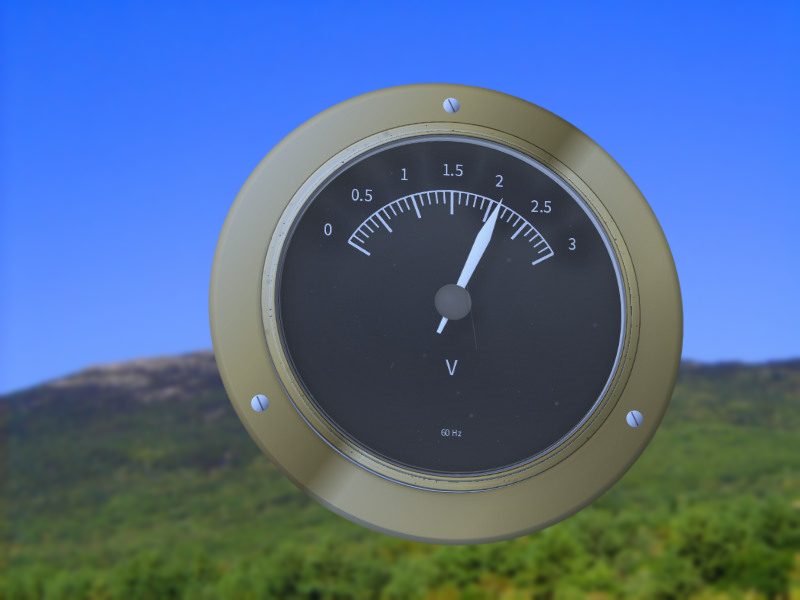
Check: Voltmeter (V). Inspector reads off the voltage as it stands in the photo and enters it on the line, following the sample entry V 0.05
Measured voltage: V 2.1
